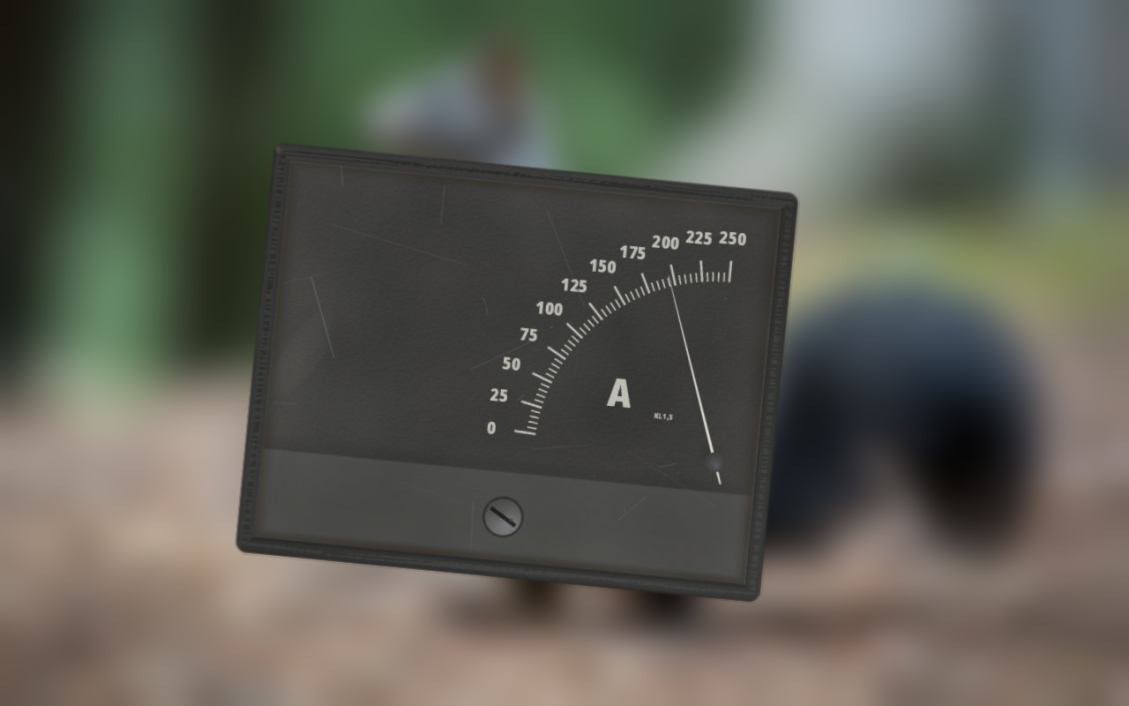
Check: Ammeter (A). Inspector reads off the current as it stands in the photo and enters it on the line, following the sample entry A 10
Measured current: A 195
